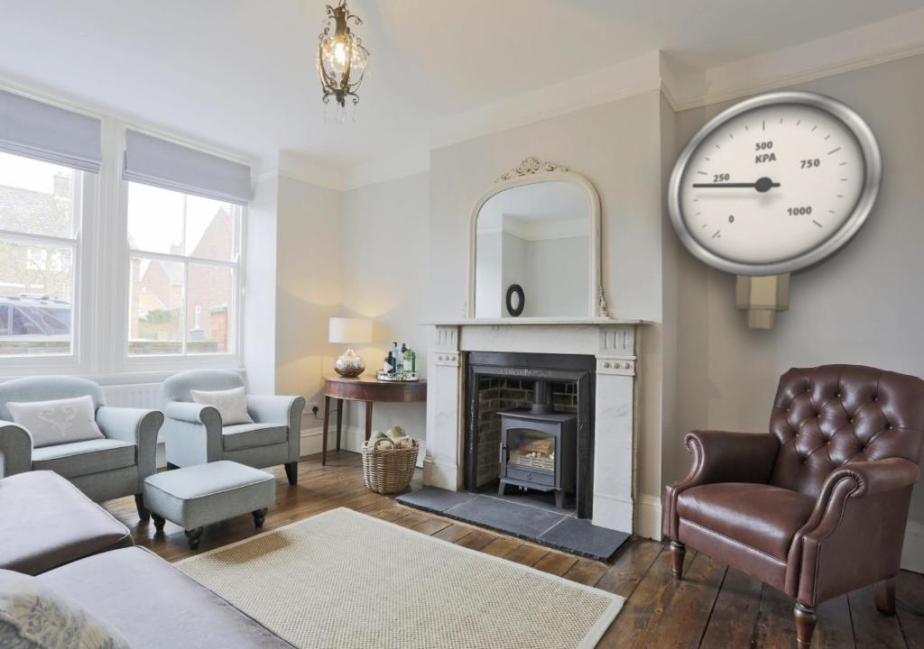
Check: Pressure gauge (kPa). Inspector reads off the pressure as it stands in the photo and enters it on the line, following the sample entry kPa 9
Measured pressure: kPa 200
